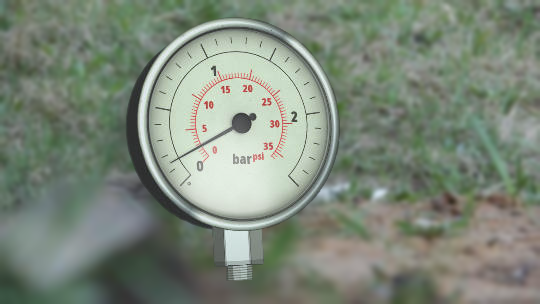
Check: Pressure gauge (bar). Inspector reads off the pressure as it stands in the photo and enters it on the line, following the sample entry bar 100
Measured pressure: bar 0.15
